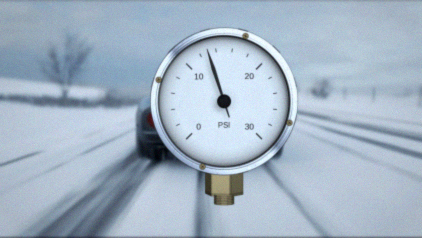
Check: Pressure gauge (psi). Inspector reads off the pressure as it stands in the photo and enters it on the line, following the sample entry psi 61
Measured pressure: psi 13
